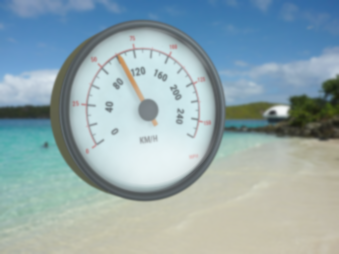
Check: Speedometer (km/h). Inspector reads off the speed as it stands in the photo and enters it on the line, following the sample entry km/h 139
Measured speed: km/h 100
